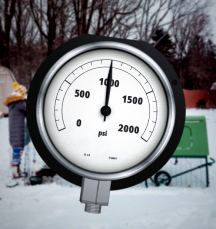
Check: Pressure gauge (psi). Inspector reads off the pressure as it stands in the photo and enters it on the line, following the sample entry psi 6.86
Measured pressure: psi 1000
